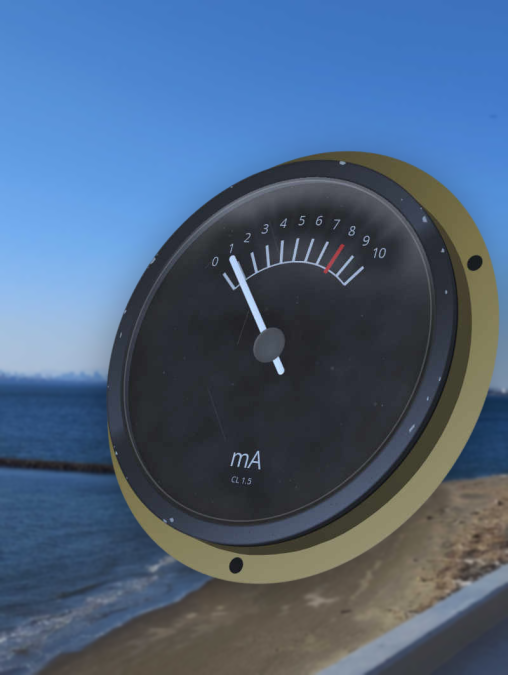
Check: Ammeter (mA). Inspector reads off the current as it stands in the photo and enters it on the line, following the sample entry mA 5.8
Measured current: mA 1
